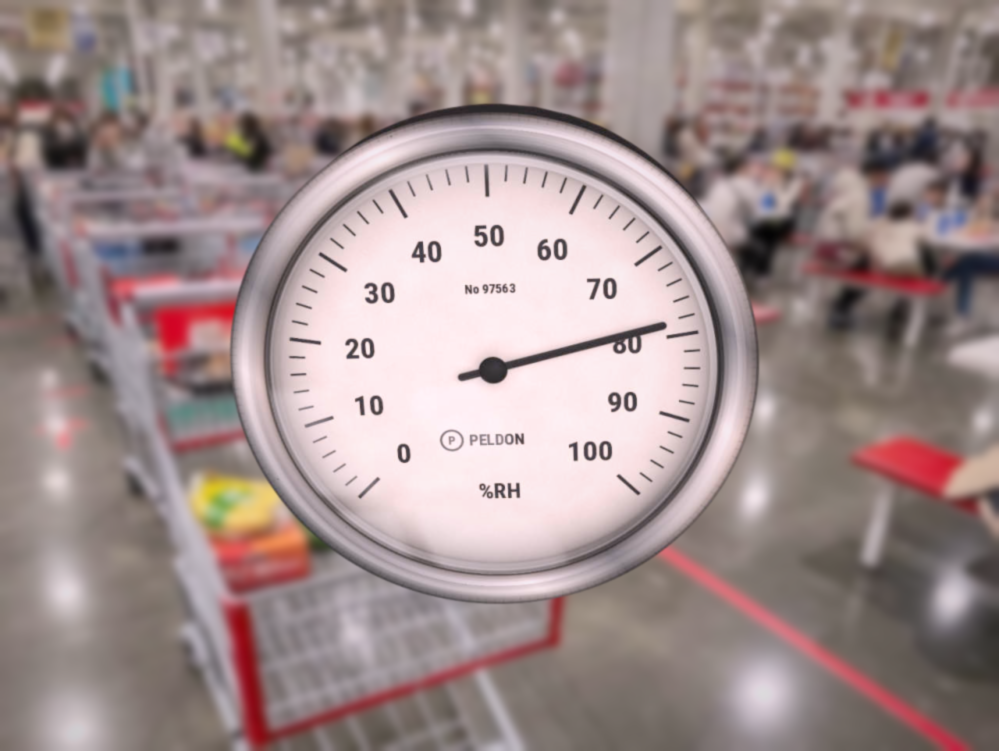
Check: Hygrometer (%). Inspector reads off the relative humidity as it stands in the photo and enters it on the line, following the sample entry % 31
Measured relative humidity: % 78
